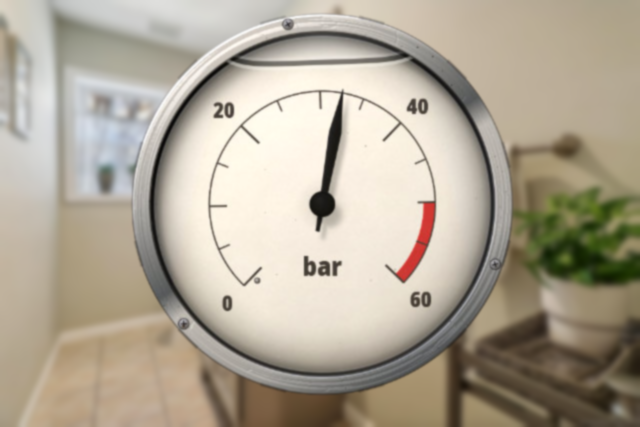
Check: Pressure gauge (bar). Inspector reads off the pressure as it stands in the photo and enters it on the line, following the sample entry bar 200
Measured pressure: bar 32.5
